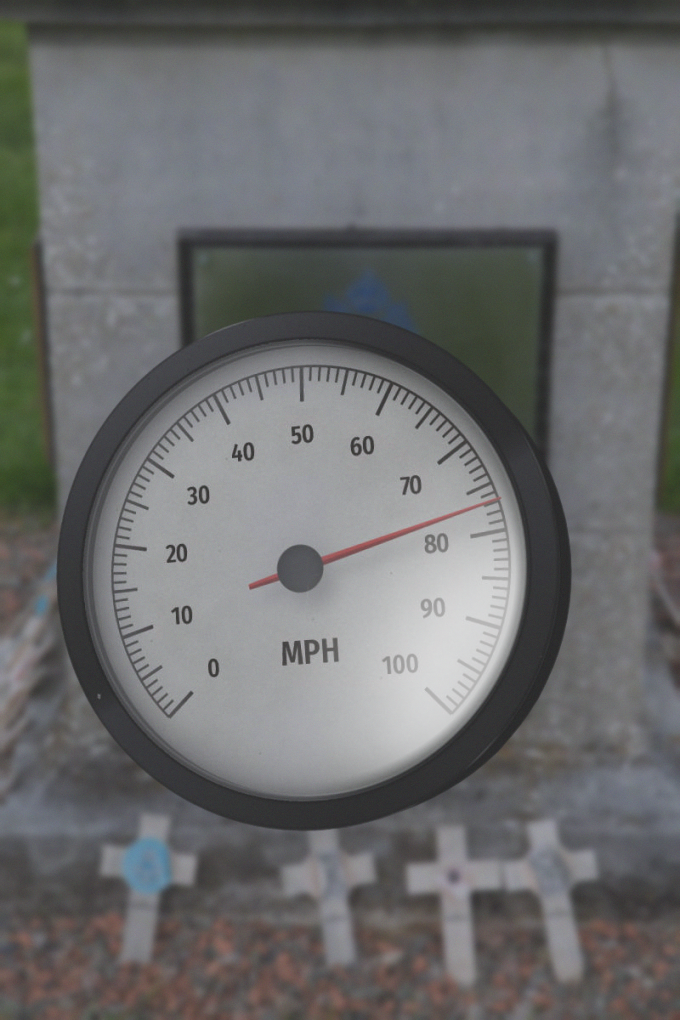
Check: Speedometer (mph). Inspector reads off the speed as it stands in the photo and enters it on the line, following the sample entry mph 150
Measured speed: mph 77
